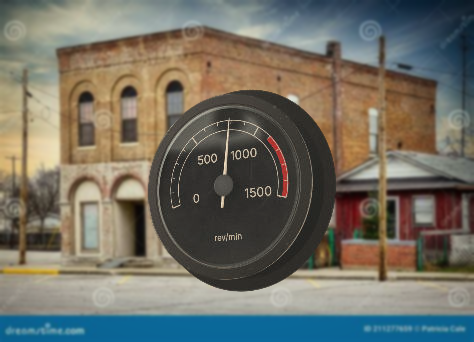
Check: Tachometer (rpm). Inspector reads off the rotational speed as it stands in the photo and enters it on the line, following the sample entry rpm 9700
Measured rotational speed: rpm 800
